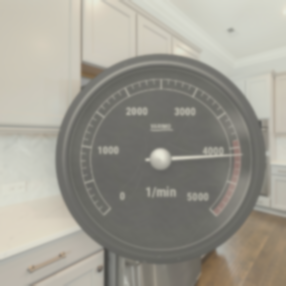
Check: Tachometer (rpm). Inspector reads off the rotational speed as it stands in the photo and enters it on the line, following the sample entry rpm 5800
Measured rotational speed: rpm 4100
